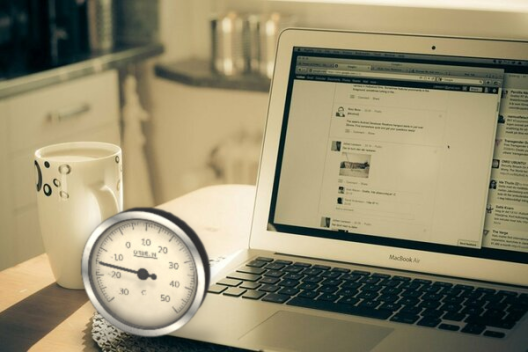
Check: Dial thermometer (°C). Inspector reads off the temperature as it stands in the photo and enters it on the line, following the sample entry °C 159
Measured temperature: °C -15
